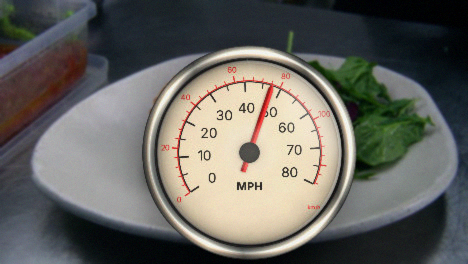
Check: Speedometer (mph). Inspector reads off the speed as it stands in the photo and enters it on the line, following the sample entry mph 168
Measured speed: mph 47.5
